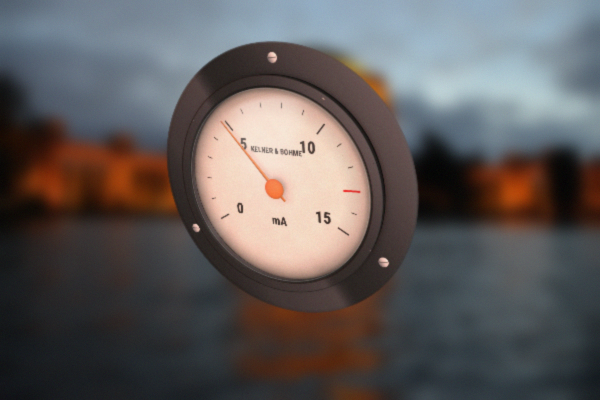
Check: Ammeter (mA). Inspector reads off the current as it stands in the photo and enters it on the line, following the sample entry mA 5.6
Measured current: mA 5
